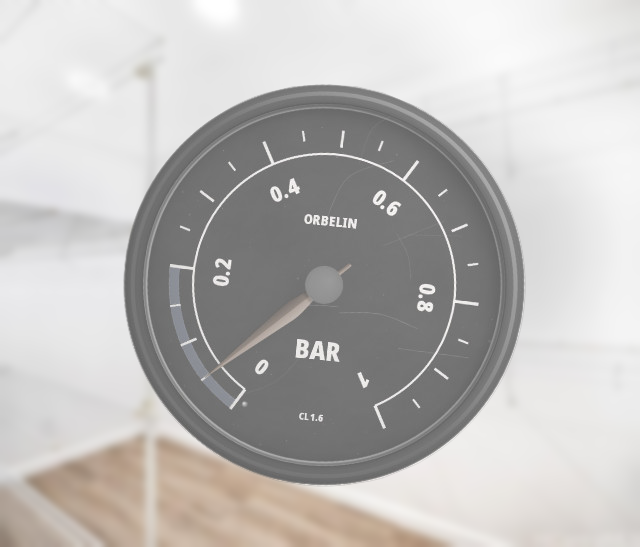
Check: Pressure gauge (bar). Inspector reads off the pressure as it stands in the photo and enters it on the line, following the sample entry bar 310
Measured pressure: bar 0.05
